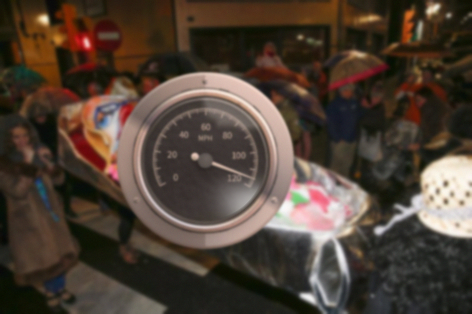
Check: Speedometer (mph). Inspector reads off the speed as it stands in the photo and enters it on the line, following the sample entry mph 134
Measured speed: mph 115
